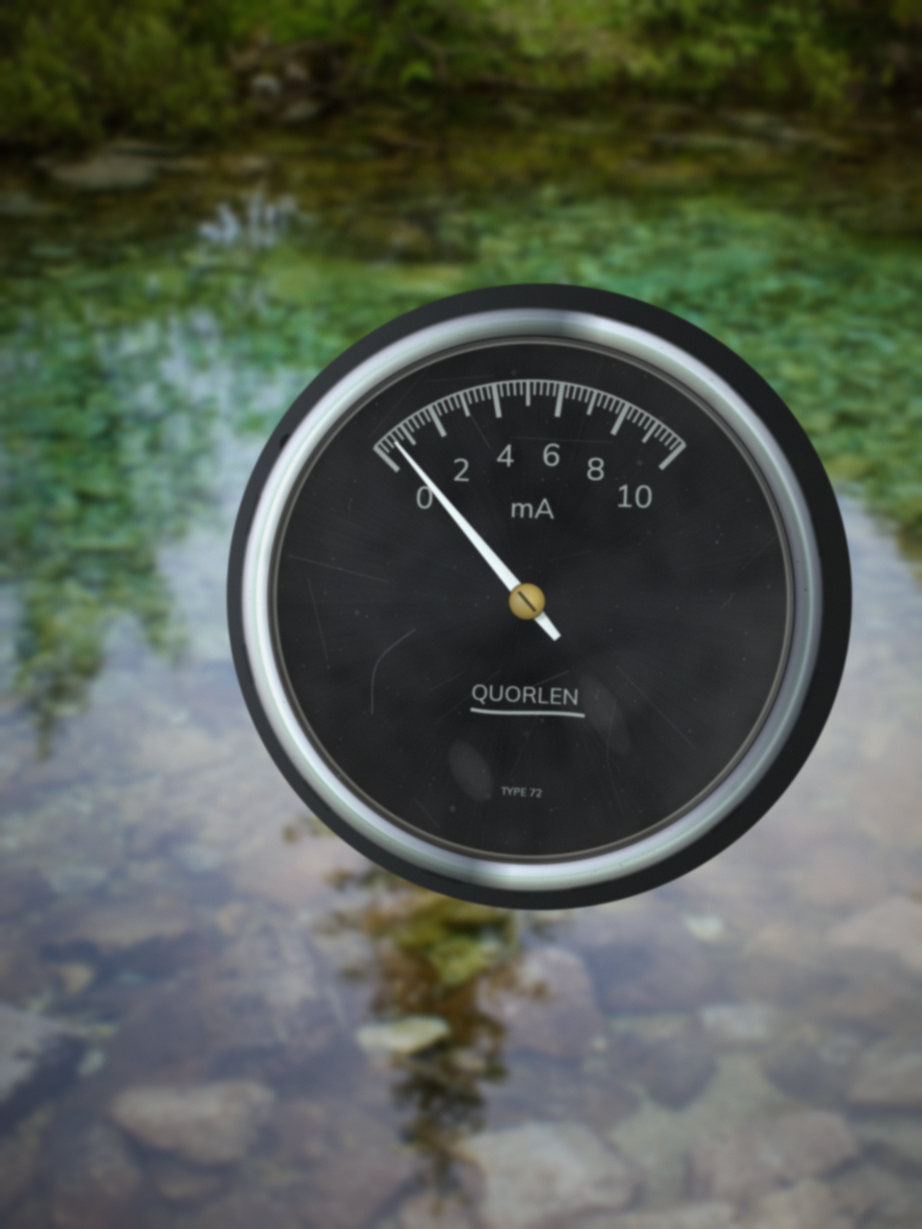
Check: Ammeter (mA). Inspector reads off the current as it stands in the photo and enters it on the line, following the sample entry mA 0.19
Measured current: mA 0.6
